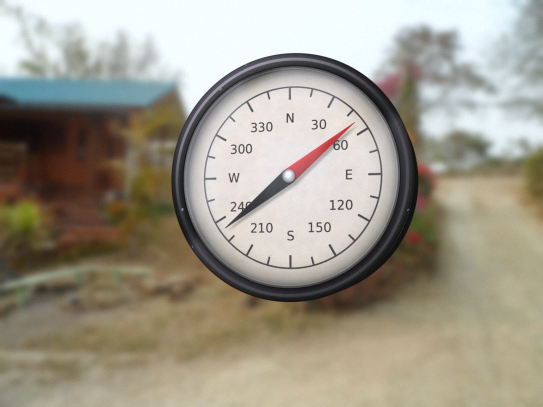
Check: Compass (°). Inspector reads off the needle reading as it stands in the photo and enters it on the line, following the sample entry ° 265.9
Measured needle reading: ° 52.5
